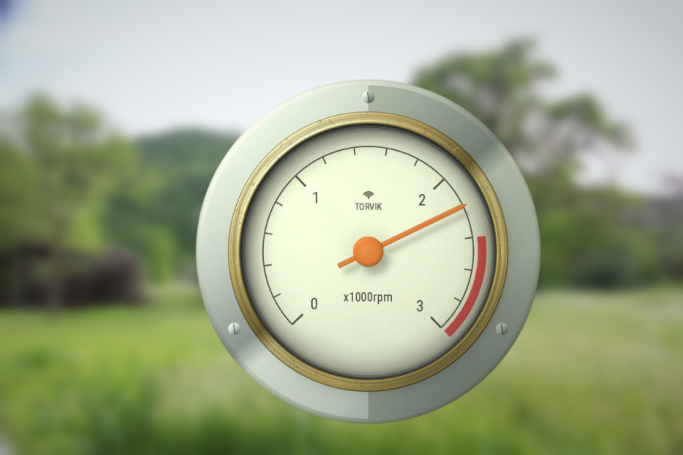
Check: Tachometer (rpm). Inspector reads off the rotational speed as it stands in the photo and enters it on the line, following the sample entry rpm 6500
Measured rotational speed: rpm 2200
